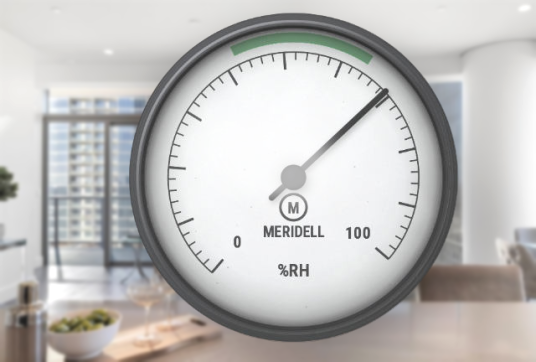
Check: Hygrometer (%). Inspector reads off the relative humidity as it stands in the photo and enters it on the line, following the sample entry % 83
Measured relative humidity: % 69
